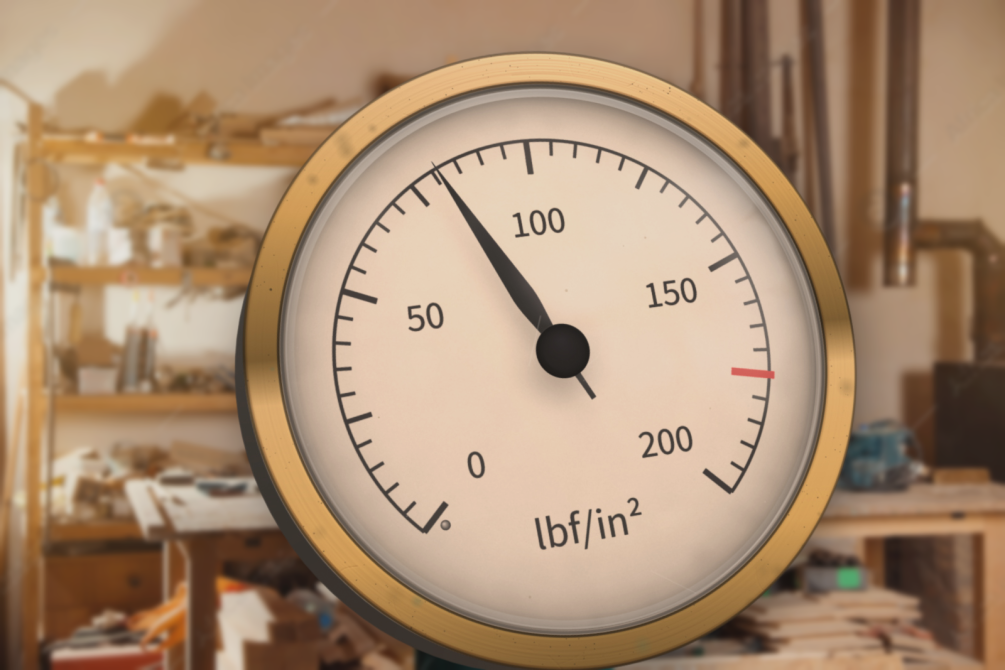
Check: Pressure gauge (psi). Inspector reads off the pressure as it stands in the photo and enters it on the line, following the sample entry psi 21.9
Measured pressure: psi 80
